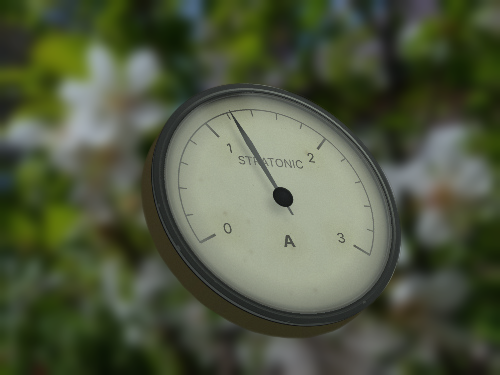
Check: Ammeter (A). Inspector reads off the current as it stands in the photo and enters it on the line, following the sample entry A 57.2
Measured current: A 1.2
